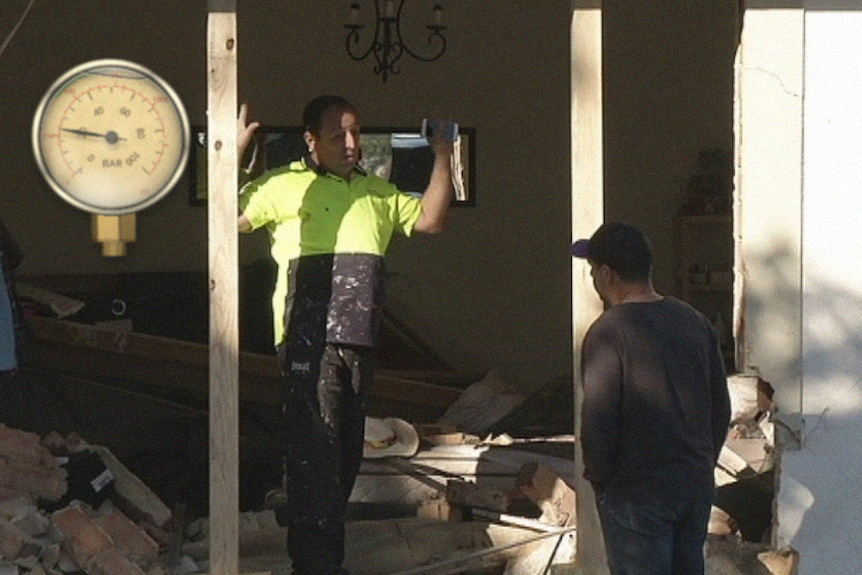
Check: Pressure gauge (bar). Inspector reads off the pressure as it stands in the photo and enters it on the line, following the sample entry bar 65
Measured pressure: bar 20
